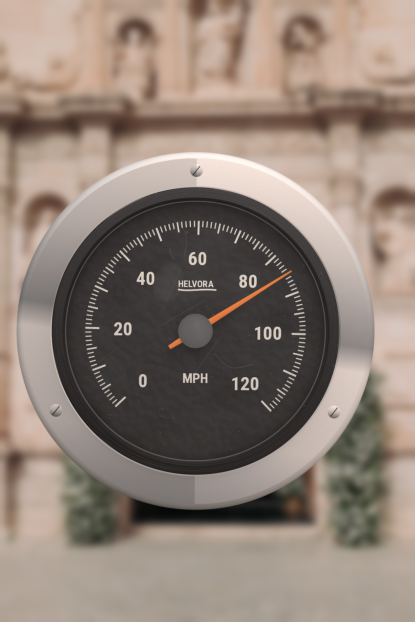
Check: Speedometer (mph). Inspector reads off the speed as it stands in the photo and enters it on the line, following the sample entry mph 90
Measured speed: mph 85
